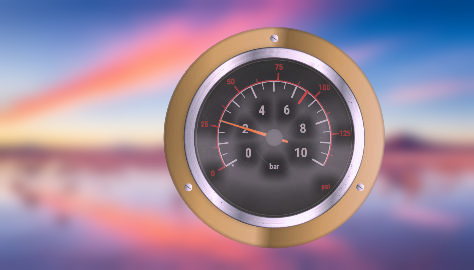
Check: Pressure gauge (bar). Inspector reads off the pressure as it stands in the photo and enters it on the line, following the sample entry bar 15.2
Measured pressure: bar 2
